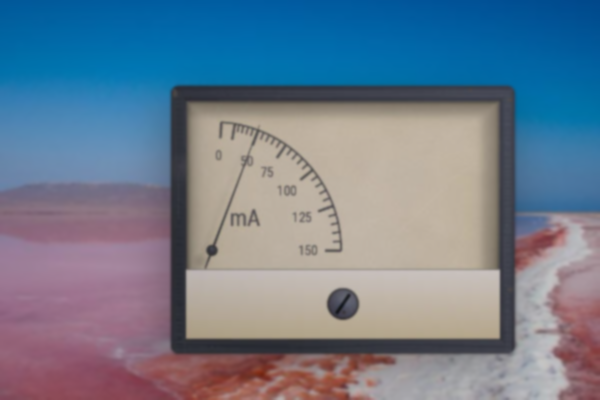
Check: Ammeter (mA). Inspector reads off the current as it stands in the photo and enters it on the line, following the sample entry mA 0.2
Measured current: mA 50
